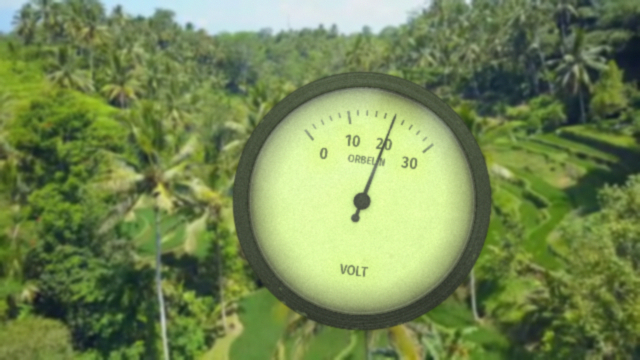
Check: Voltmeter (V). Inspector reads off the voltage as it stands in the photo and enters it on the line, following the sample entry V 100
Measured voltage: V 20
